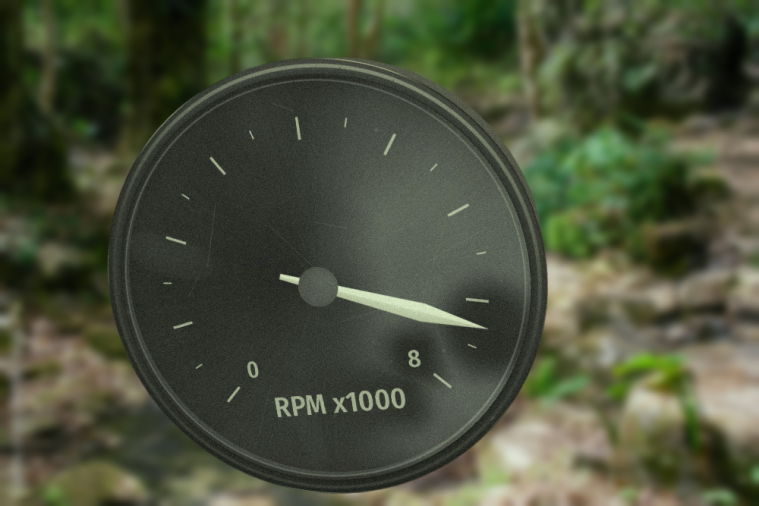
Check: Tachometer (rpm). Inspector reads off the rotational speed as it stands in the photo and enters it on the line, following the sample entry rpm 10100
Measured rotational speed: rpm 7250
